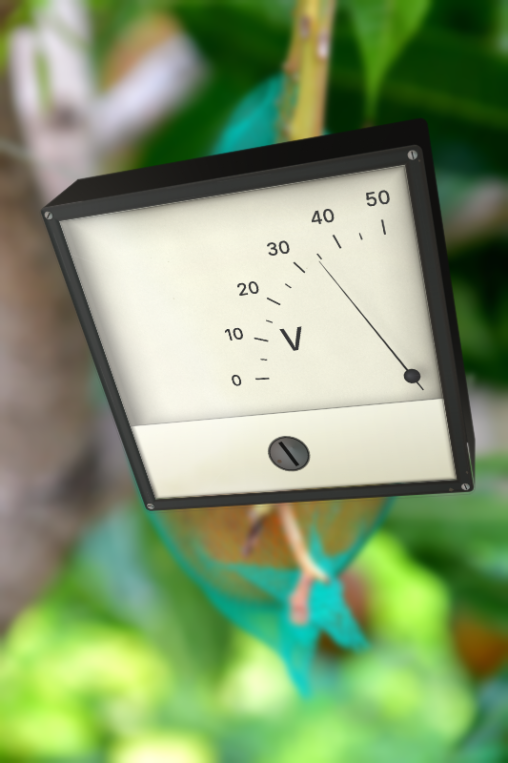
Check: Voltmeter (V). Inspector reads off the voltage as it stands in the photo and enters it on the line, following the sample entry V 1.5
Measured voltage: V 35
